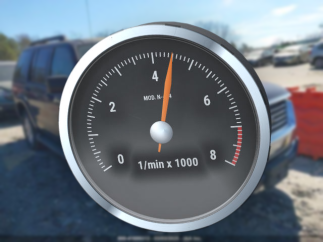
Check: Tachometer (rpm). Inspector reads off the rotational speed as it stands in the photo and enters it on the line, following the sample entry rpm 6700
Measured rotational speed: rpm 4500
